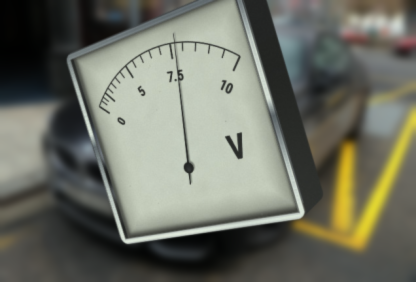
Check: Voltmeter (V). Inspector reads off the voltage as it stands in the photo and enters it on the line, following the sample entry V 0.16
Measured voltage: V 7.75
